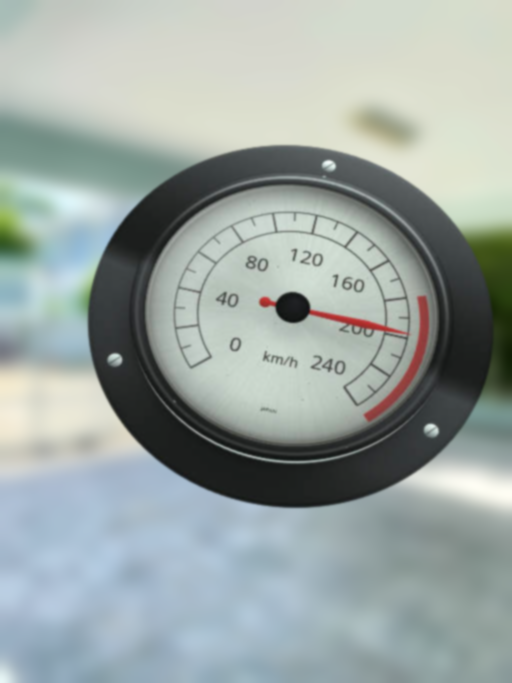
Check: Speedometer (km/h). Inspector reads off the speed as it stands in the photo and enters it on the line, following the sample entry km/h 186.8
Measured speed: km/h 200
